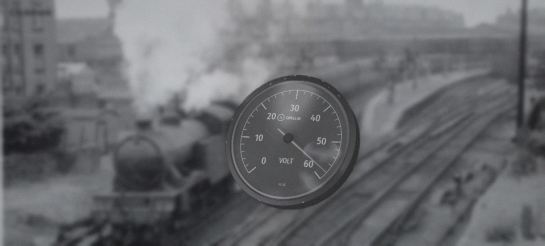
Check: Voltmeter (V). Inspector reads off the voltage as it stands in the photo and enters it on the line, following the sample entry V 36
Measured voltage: V 58
